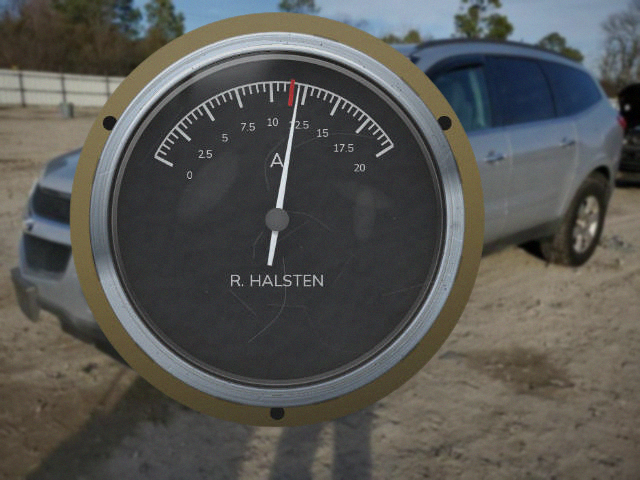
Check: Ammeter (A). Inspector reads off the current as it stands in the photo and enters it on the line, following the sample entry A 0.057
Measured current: A 12
